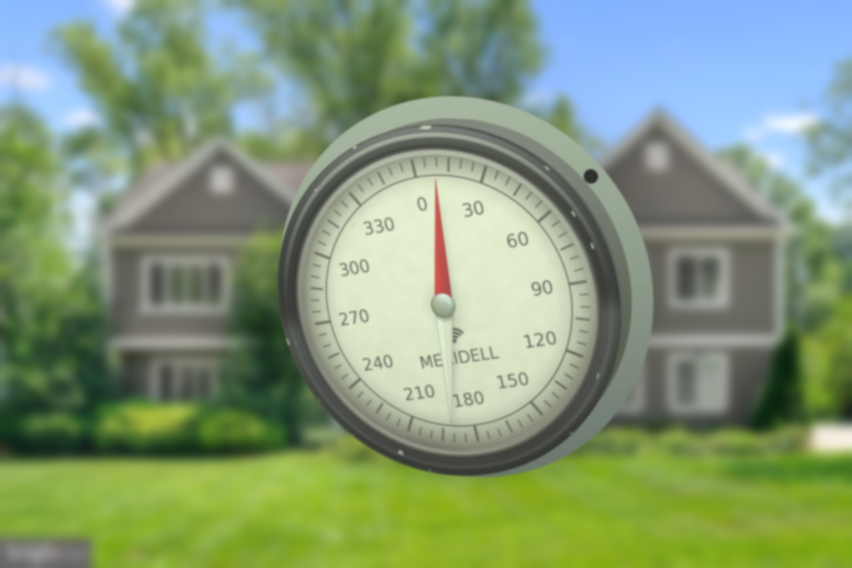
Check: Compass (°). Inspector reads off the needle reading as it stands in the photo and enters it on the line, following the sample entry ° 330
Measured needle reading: ° 10
